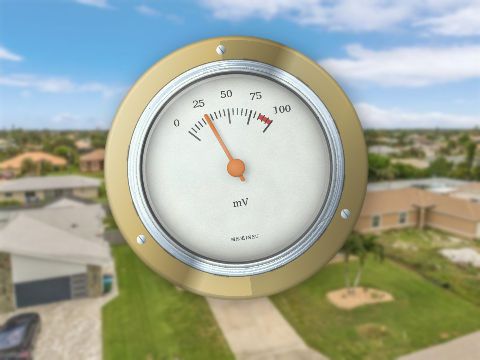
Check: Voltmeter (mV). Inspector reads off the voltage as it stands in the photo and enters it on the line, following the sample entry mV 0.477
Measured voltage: mV 25
